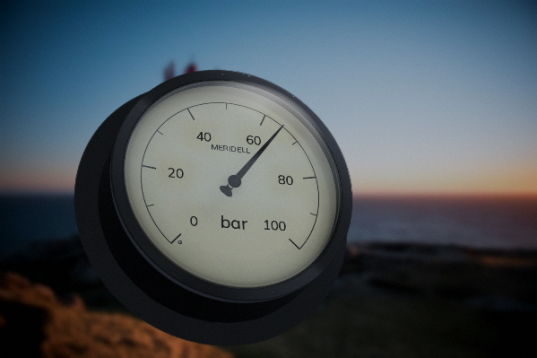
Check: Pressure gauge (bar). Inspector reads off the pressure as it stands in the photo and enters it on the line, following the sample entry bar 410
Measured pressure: bar 65
